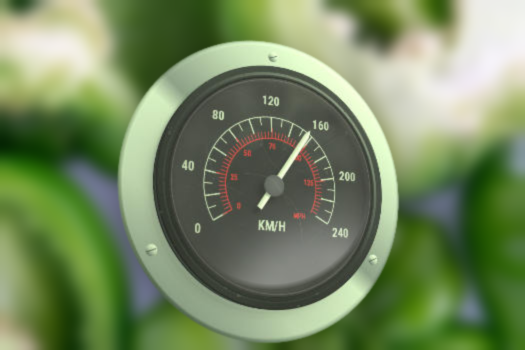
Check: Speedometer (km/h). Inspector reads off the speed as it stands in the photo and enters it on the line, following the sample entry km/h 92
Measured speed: km/h 155
